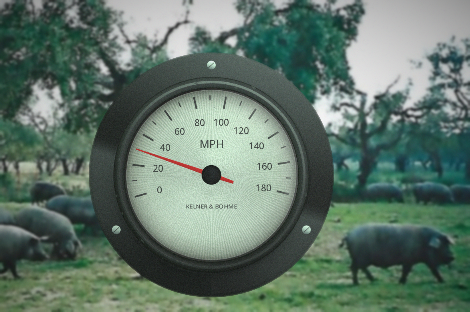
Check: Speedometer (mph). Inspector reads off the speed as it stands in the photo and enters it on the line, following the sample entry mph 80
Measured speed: mph 30
